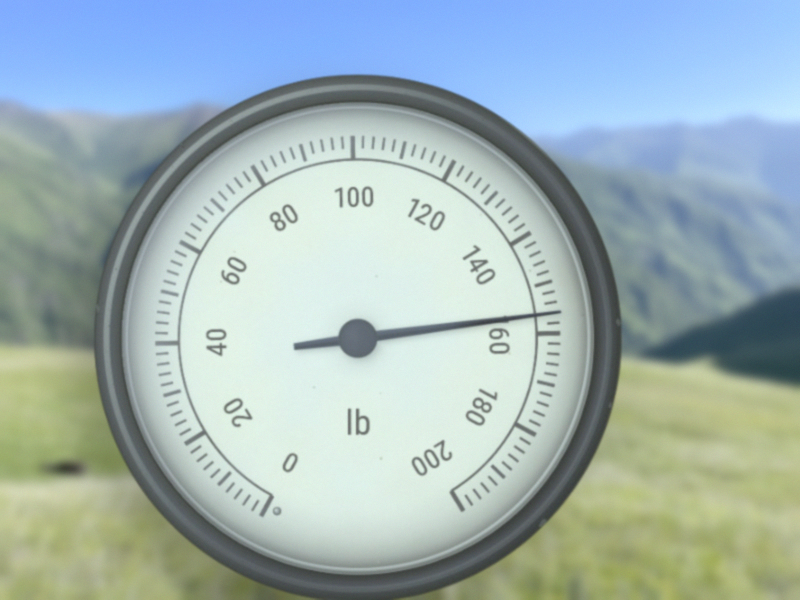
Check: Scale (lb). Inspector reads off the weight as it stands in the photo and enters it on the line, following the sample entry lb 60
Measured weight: lb 156
